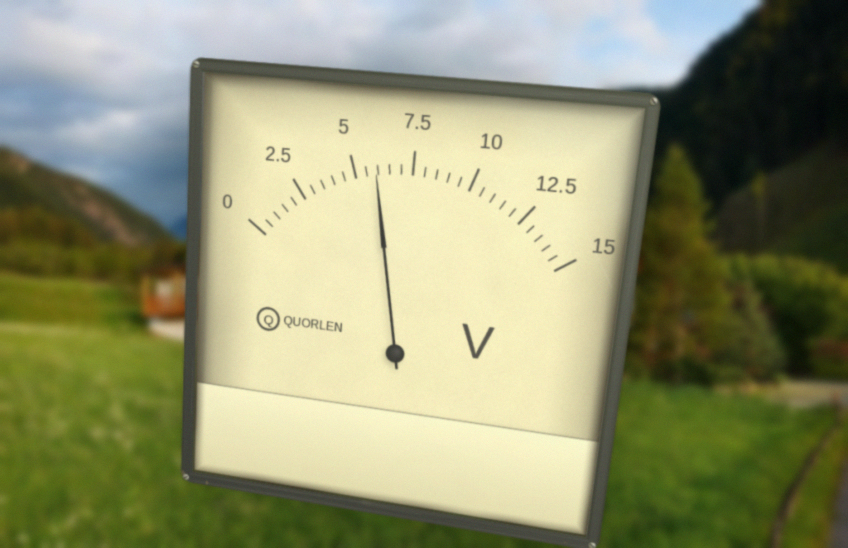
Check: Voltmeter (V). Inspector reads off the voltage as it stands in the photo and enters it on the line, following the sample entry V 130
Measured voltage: V 6
